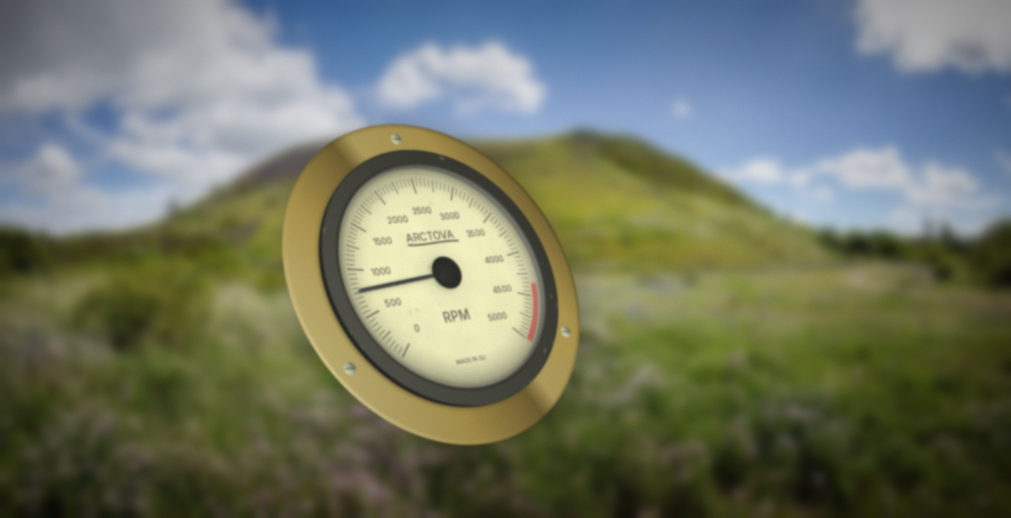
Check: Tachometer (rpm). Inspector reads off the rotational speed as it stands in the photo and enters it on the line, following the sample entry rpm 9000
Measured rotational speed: rpm 750
